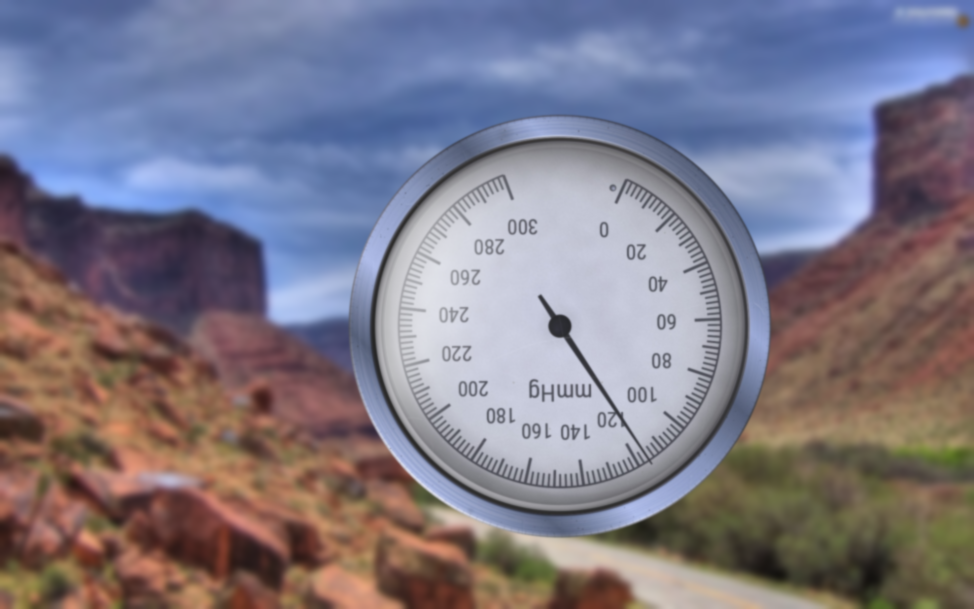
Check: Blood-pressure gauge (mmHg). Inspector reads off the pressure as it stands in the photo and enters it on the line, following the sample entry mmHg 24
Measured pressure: mmHg 116
